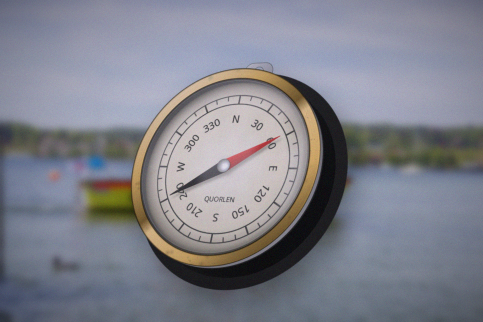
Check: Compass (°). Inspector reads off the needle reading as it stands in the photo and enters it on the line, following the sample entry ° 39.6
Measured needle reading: ° 60
